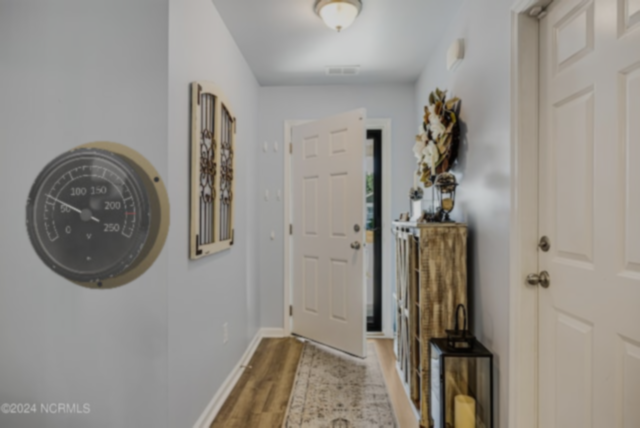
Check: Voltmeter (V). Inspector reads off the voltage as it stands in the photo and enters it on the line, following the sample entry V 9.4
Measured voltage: V 60
